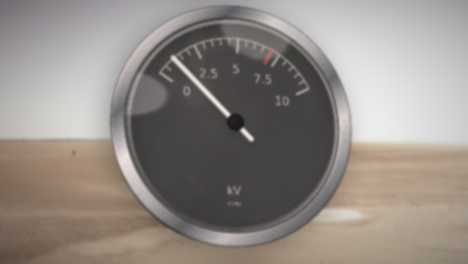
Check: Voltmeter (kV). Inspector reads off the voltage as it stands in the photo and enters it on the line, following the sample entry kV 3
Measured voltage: kV 1
